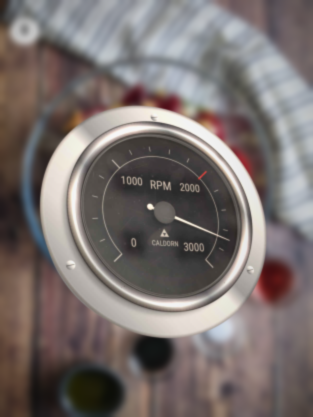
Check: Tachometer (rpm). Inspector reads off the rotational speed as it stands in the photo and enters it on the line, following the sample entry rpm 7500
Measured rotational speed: rpm 2700
